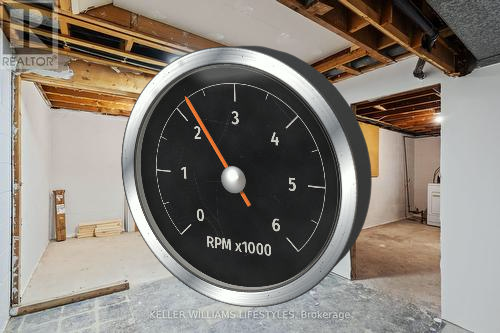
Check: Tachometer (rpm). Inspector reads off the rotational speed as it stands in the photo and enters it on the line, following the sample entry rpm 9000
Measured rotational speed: rpm 2250
